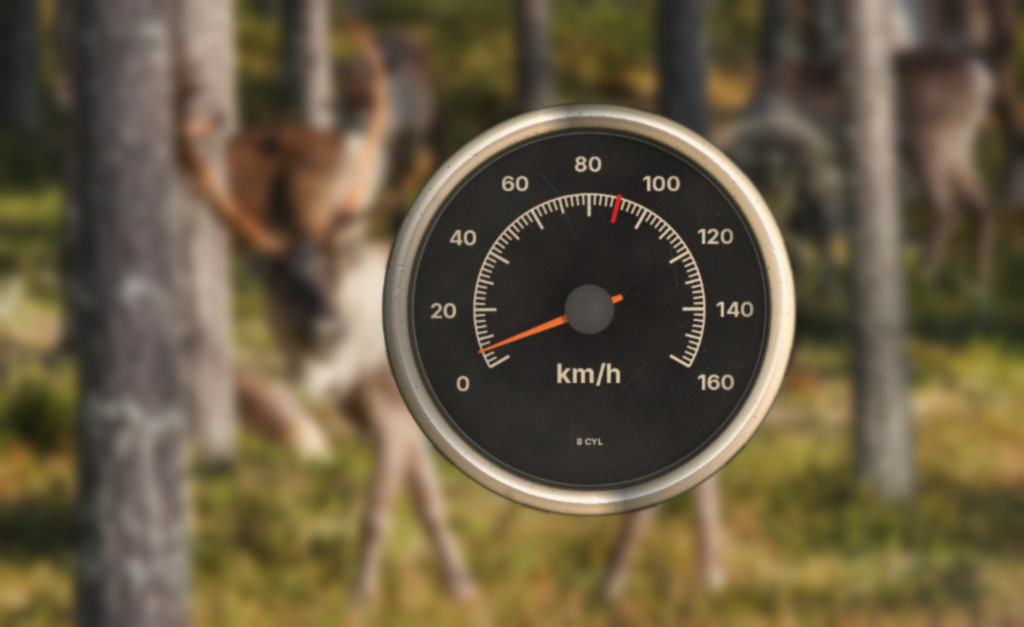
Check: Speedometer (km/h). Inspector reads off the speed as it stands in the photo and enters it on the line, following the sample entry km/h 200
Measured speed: km/h 6
